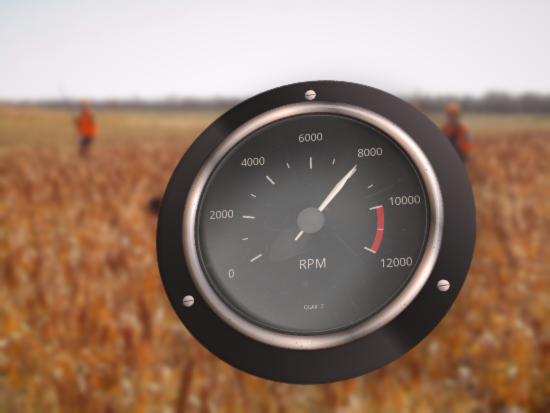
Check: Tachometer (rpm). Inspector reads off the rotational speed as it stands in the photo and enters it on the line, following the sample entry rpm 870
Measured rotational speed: rpm 8000
